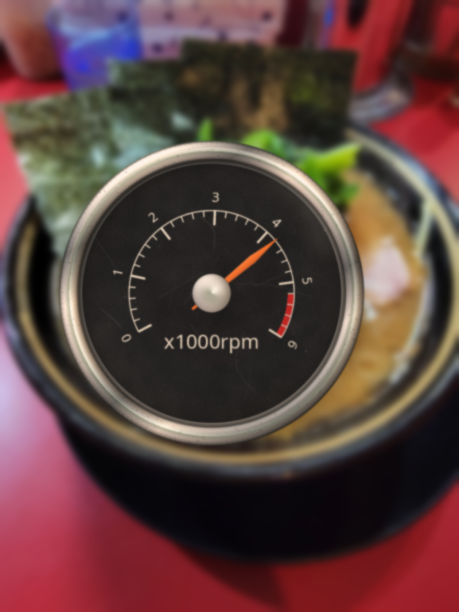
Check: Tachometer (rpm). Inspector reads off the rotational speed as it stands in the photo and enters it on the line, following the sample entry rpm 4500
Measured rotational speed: rpm 4200
